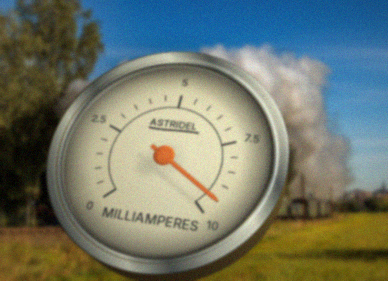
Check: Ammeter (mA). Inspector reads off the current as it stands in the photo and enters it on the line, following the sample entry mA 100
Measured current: mA 9.5
